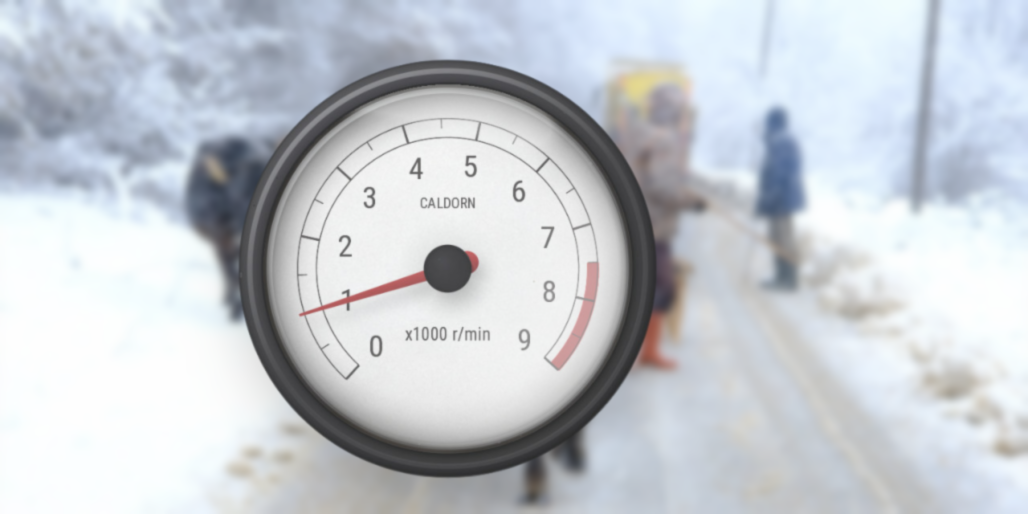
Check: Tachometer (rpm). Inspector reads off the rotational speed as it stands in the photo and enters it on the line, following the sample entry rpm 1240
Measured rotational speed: rpm 1000
